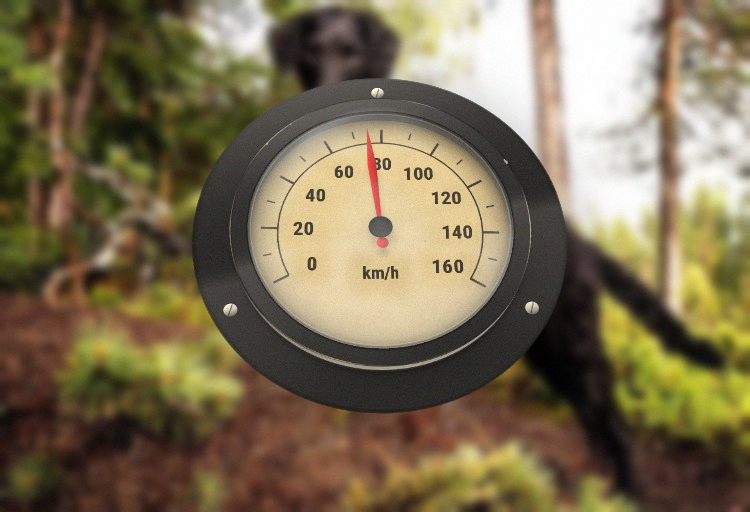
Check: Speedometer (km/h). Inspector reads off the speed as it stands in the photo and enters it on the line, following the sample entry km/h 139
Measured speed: km/h 75
